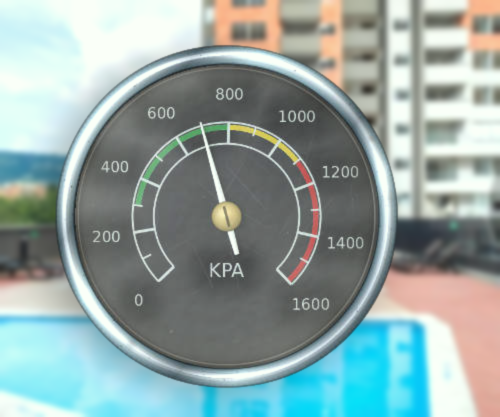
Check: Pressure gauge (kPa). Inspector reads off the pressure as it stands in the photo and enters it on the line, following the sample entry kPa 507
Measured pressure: kPa 700
